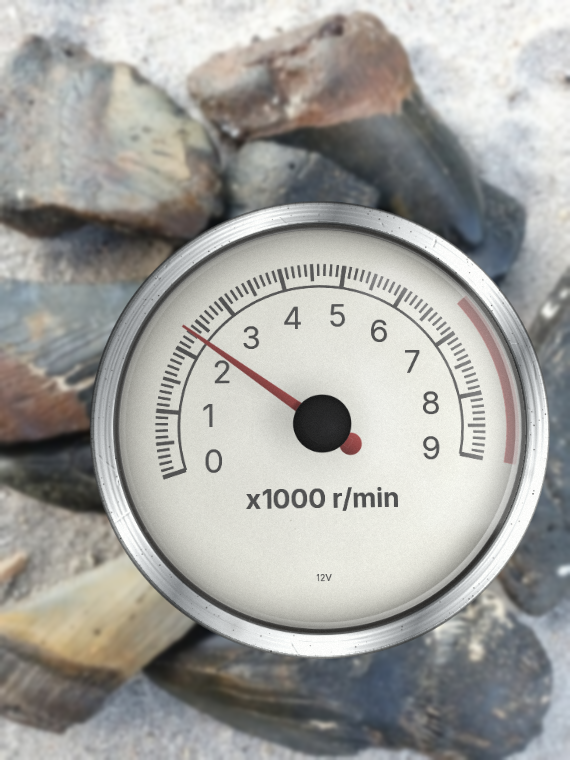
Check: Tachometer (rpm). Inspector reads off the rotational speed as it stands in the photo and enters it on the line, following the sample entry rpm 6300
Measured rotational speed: rpm 2300
